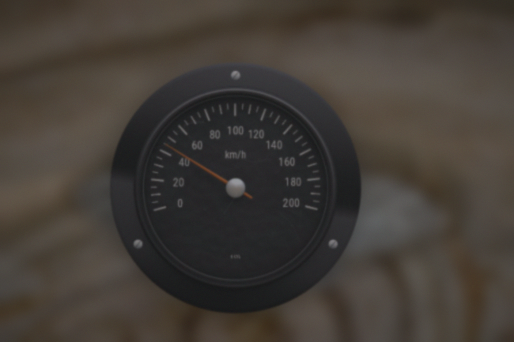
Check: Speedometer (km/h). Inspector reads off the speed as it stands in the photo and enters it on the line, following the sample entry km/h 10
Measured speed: km/h 45
